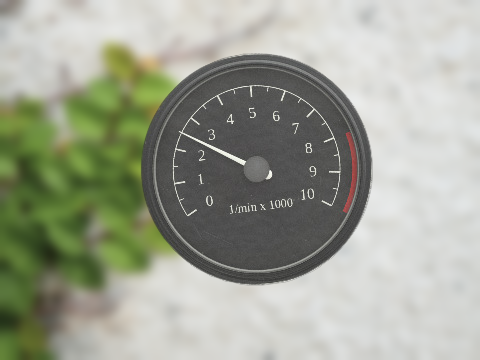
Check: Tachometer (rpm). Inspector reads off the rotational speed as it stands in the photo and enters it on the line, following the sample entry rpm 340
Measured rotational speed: rpm 2500
